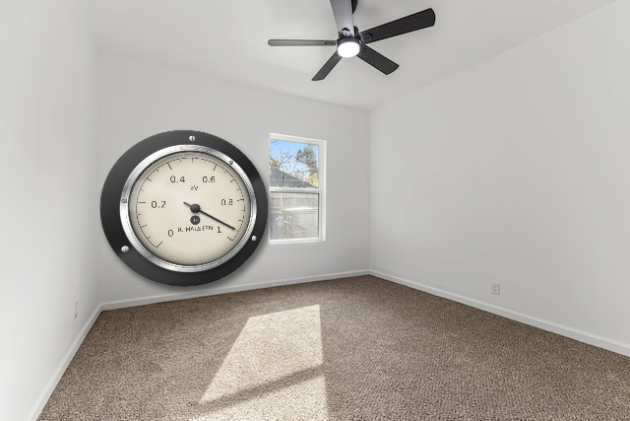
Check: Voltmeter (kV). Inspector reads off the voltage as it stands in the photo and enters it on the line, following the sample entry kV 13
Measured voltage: kV 0.95
